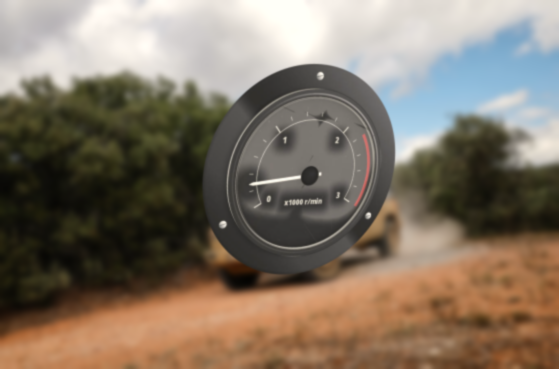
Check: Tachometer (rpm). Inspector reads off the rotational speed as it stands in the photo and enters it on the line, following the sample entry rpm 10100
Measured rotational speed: rpm 300
